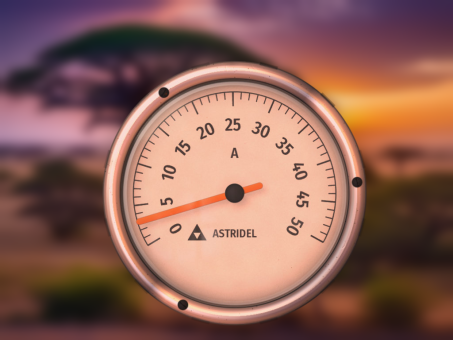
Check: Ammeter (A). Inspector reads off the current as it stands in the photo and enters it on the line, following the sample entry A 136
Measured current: A 3
